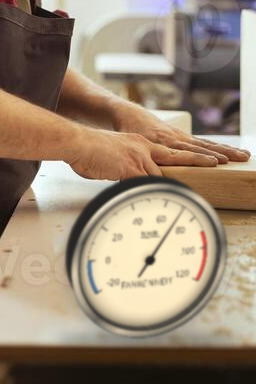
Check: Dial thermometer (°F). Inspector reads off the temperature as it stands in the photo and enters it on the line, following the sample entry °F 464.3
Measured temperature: °F 70
